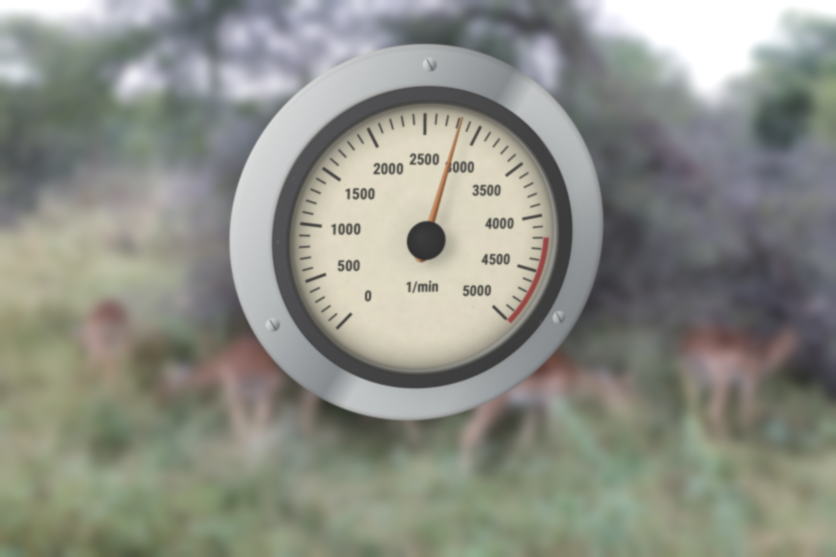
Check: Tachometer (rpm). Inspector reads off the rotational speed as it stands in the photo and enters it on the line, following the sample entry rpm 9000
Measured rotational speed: rpm 2800
